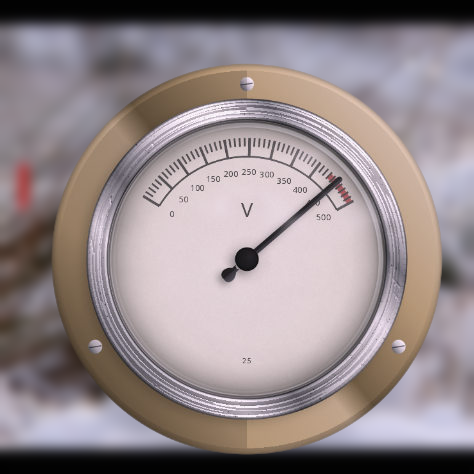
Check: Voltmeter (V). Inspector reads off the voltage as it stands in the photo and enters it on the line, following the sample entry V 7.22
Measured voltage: V 450
